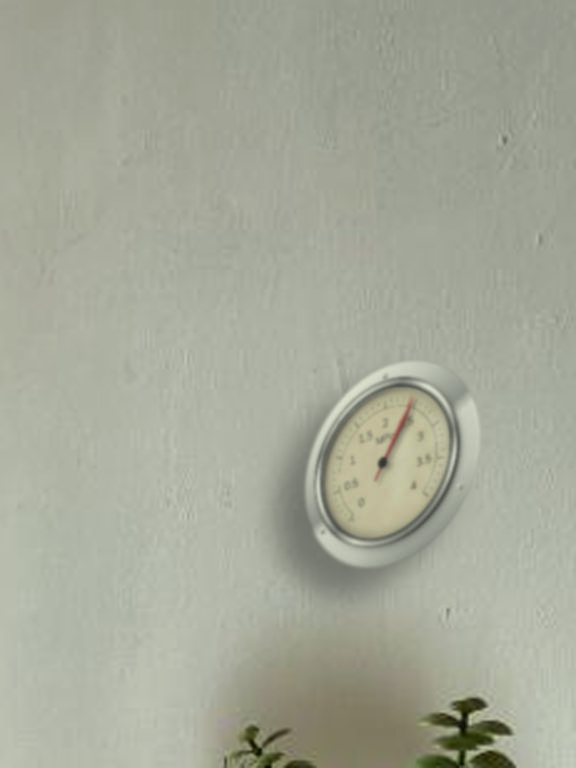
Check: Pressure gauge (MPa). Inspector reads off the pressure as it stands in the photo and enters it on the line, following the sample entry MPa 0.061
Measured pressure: MPa 2.5
